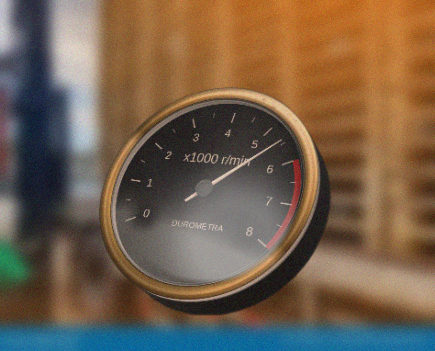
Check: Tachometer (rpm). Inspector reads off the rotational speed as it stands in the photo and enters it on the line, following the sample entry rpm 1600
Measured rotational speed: rpm 5500
